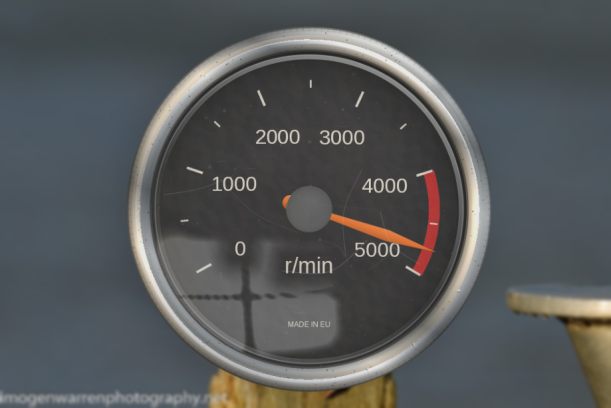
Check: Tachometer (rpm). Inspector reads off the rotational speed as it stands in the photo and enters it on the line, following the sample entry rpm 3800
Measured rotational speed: rpm 4750
